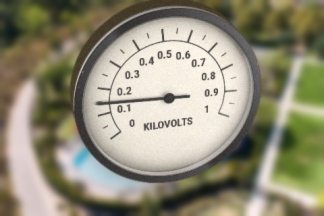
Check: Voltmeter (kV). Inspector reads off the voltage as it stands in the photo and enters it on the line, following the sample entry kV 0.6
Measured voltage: kV 0.15
